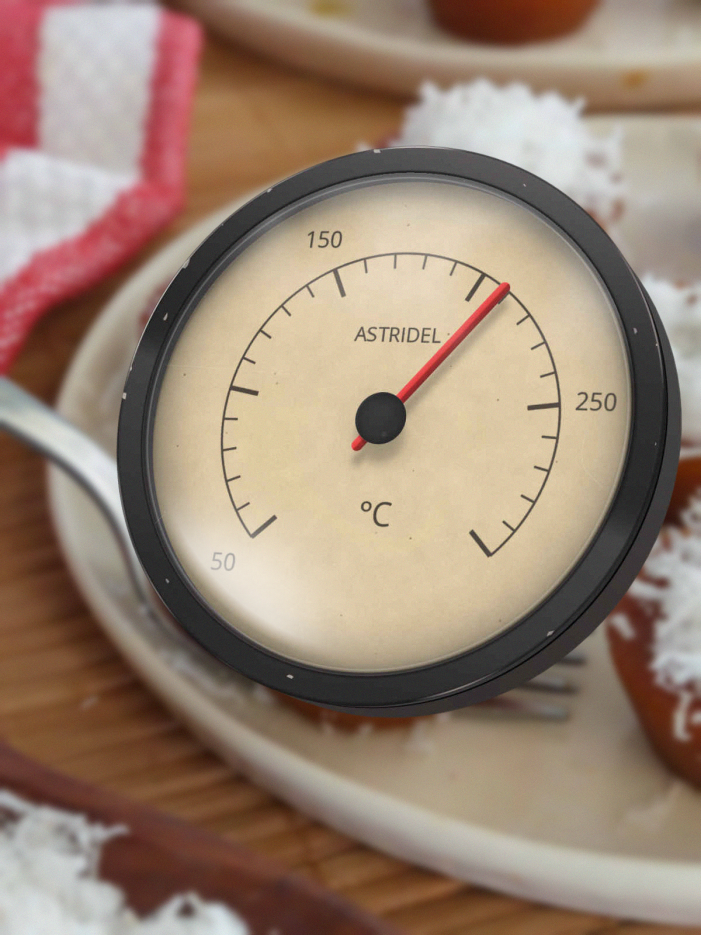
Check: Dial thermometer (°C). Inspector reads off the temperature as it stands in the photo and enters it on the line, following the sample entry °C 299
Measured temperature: °C 210
